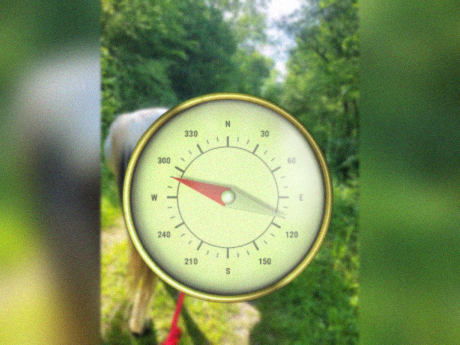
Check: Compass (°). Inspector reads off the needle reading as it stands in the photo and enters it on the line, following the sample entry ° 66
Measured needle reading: ° 290
